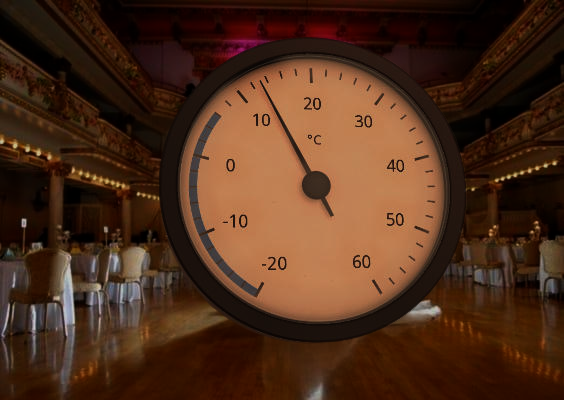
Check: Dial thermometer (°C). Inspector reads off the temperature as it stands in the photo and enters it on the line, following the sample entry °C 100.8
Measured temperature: °C 13
